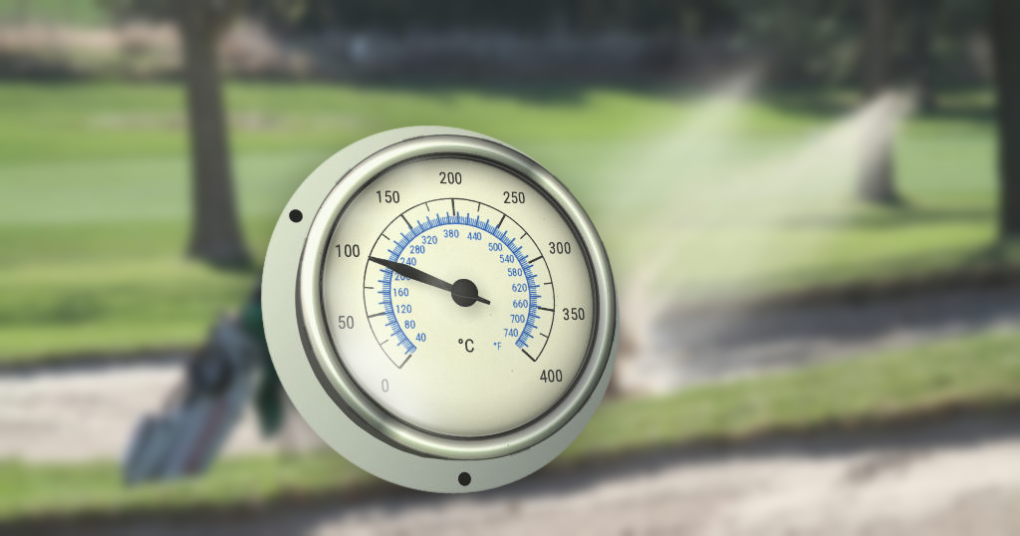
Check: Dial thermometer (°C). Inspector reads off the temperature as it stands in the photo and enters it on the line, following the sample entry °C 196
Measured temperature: °C 100
